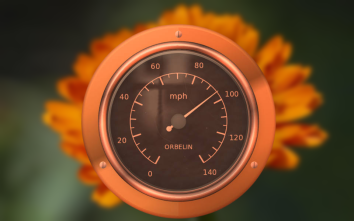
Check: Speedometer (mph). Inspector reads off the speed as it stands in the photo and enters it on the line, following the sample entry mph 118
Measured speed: mph 95
